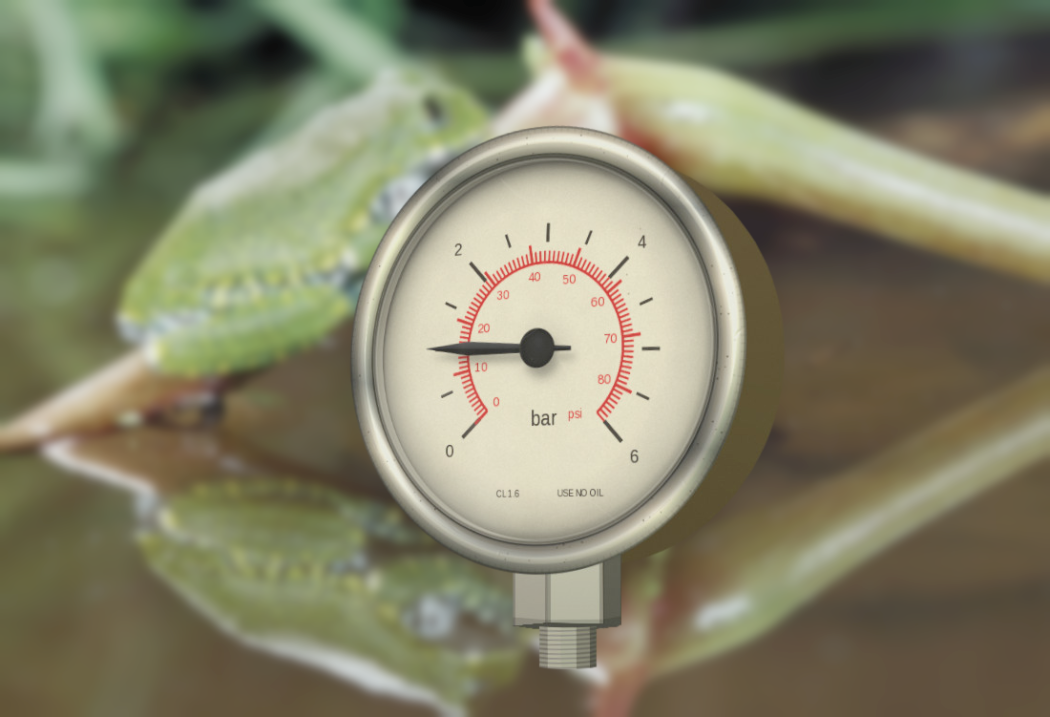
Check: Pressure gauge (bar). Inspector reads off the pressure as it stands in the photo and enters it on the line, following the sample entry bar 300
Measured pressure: bar 1
